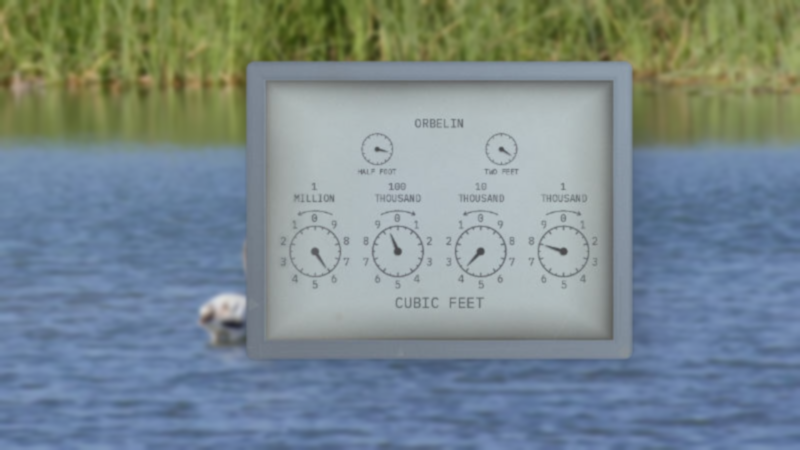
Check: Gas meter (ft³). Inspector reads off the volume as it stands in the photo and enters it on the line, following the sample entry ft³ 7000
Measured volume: ft³ 593800
